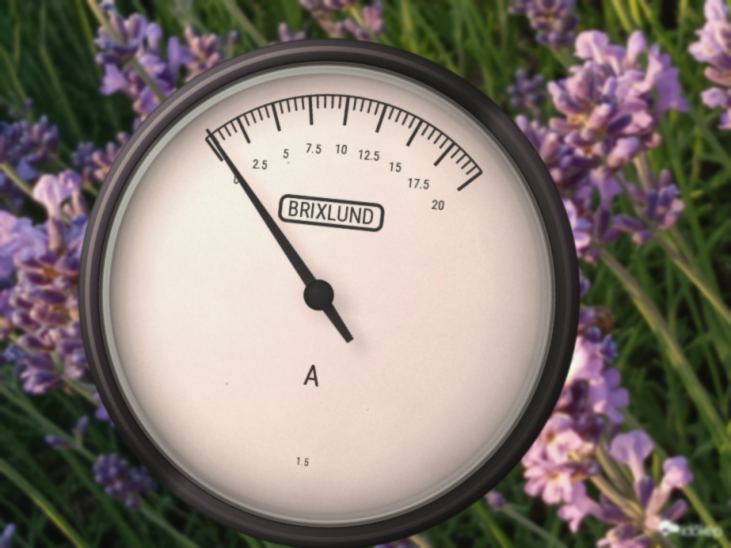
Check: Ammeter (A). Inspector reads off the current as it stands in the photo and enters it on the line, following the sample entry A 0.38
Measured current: A 0.5
